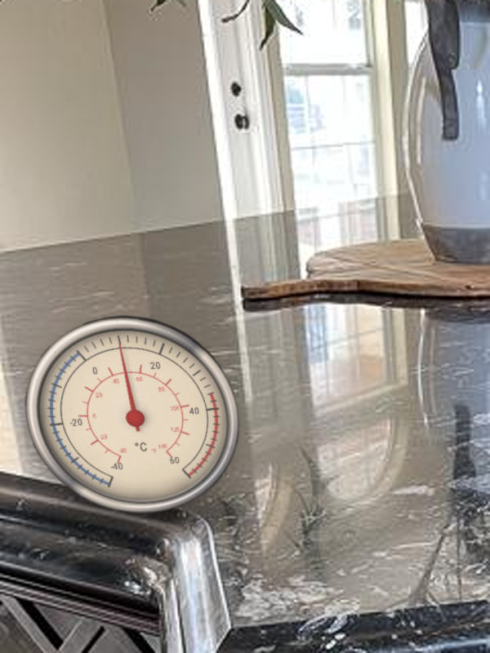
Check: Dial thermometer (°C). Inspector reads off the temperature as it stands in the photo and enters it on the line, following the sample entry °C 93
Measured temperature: °C 10
